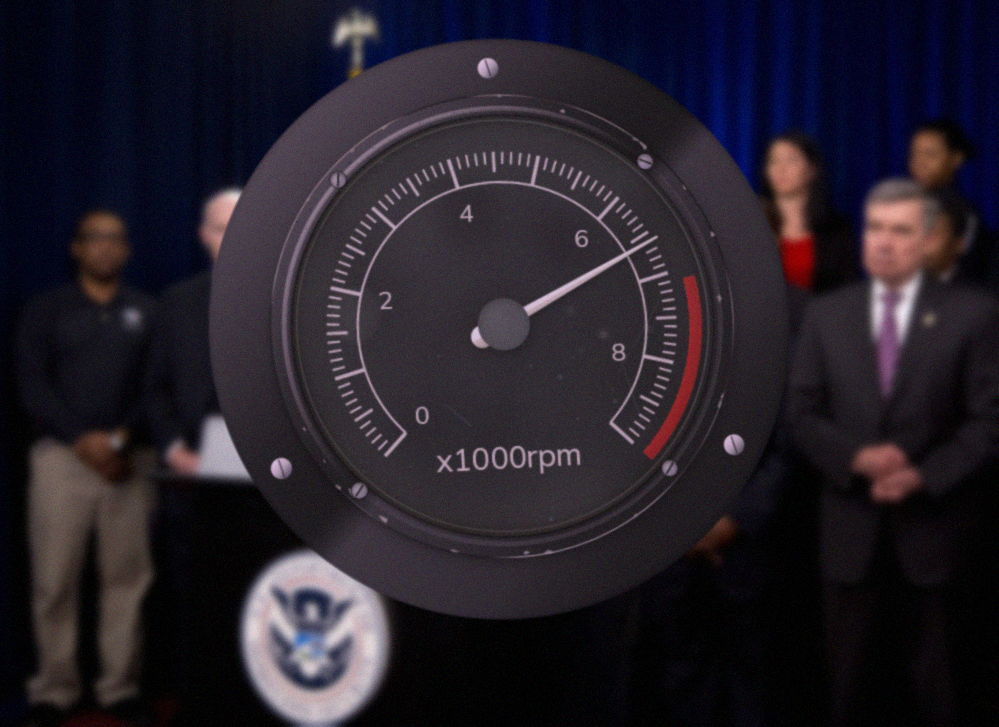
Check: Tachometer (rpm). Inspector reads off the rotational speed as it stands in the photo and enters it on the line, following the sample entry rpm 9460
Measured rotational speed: rpm 6600
